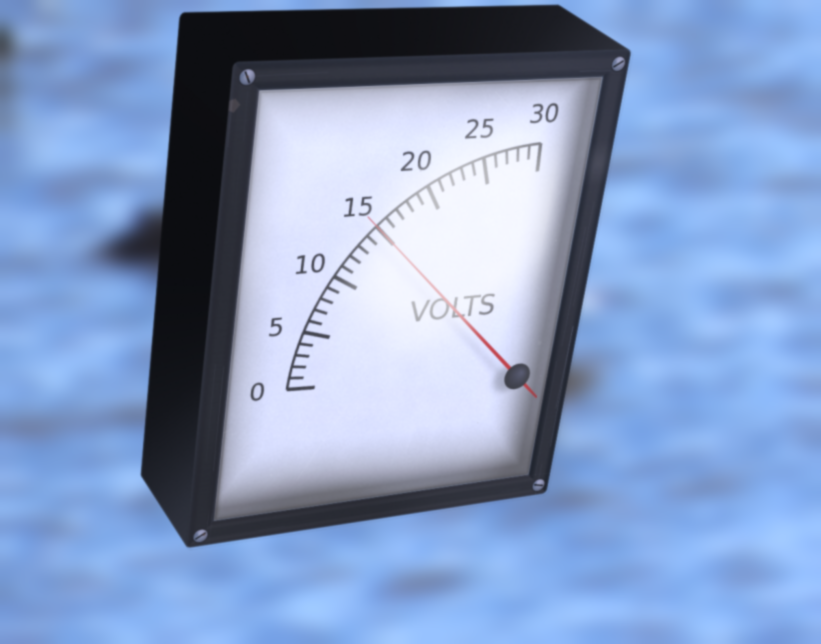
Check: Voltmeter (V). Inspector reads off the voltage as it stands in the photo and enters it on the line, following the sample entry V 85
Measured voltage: V 15
